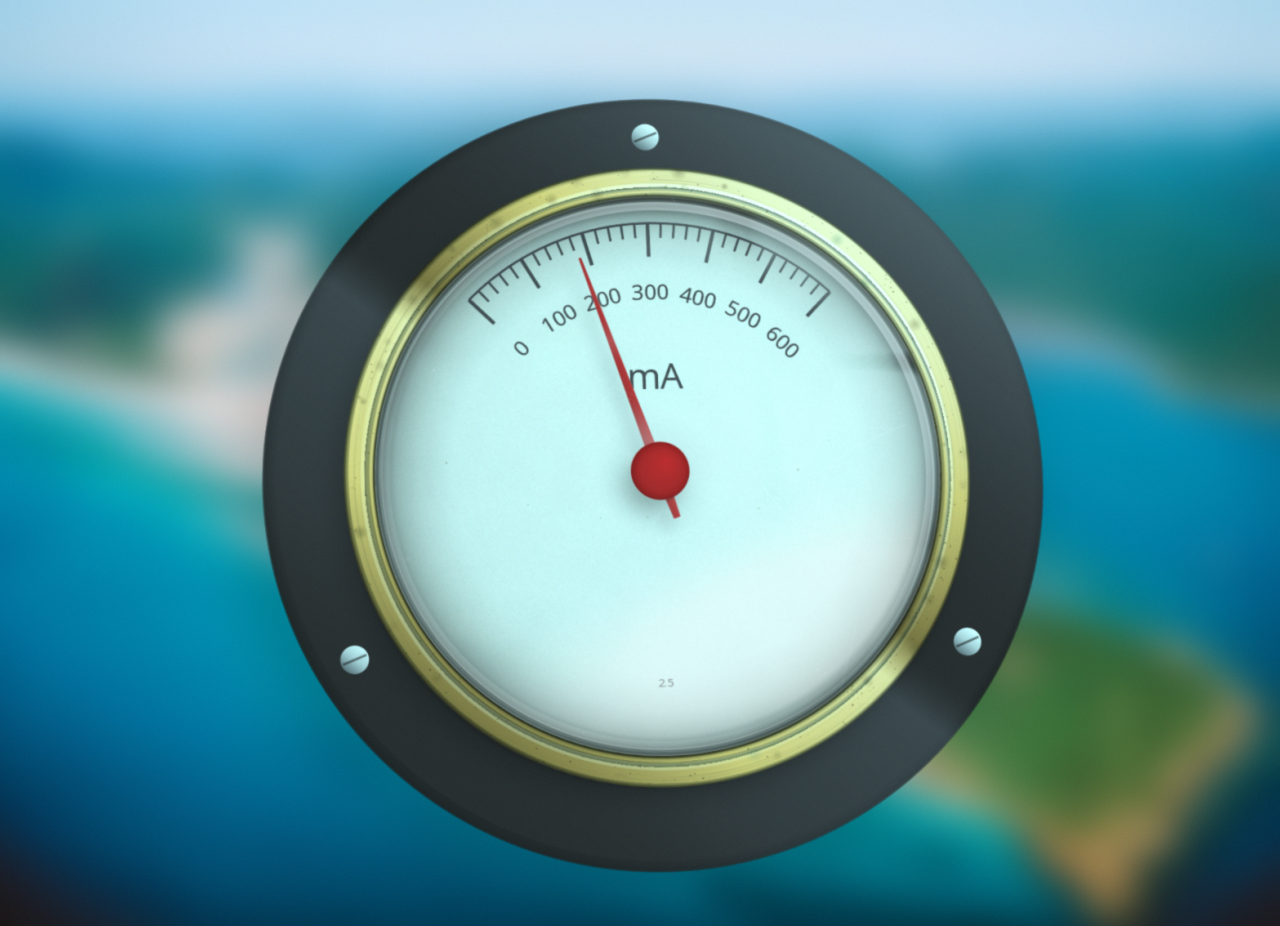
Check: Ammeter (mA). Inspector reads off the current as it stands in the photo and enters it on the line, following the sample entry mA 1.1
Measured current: mA 180
